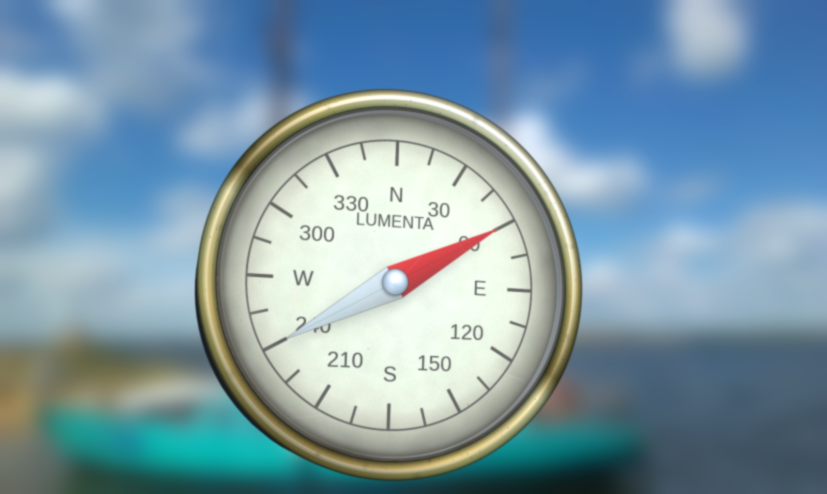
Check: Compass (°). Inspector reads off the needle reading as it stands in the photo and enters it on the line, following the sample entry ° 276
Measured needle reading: ° 60
